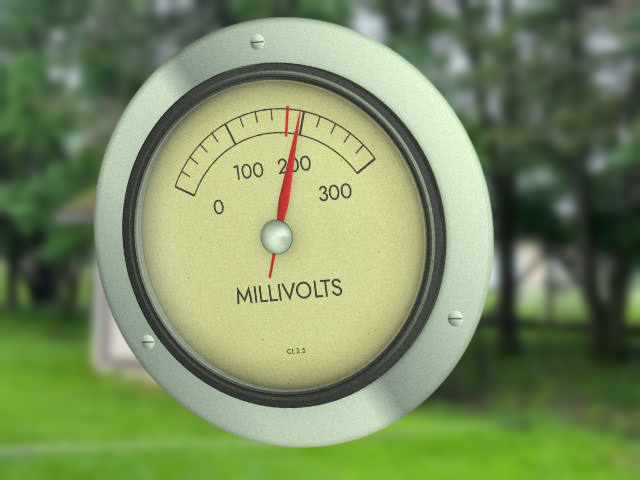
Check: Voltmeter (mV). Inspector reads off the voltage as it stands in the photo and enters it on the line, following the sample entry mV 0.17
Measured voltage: mV 200
